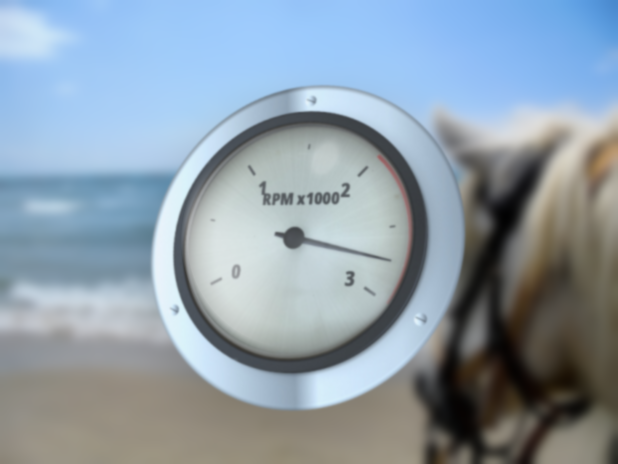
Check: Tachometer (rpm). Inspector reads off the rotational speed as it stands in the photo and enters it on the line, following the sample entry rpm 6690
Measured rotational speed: rpm 2750
